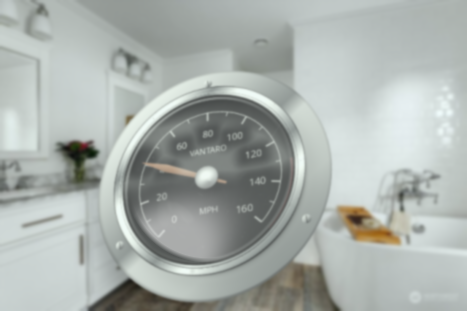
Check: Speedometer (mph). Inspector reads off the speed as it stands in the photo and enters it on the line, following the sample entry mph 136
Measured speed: mph 40
